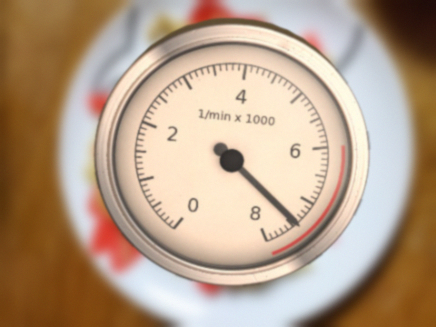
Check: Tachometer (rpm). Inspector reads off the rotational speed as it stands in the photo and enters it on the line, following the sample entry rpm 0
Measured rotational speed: rpm 7400
